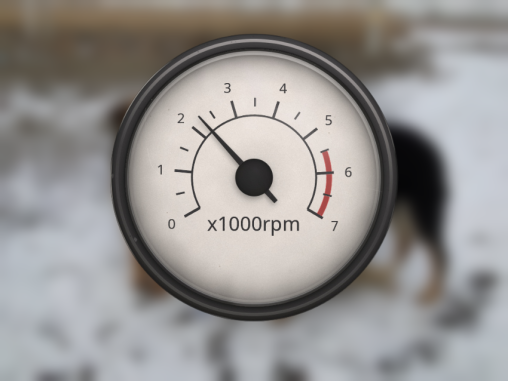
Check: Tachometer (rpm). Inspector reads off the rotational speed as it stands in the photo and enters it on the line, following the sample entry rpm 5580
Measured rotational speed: rpm 2250
